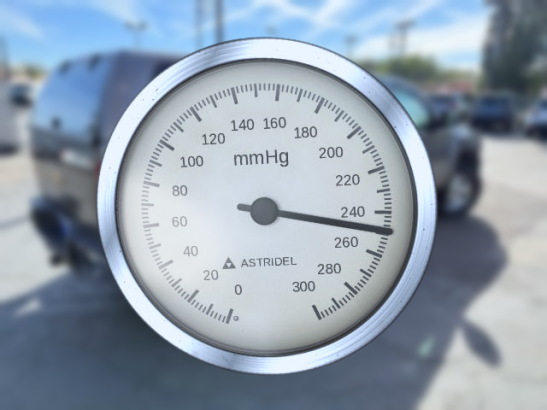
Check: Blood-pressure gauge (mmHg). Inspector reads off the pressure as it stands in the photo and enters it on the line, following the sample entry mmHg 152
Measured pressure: mmHg 248
